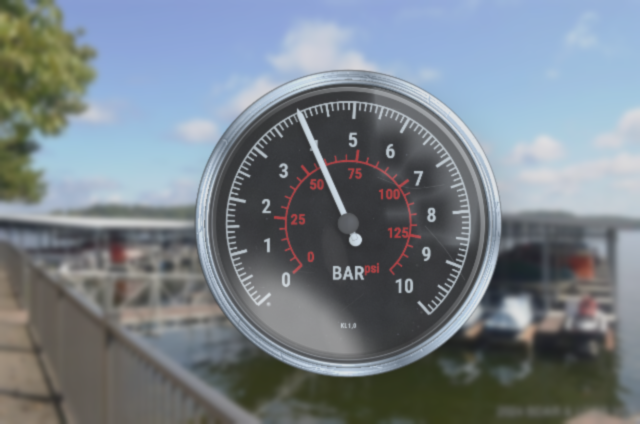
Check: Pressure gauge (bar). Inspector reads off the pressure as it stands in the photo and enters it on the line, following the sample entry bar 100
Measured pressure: bar 4
